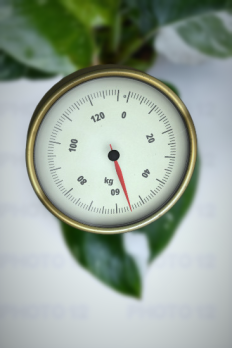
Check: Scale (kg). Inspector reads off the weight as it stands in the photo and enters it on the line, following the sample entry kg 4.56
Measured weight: kg 55
